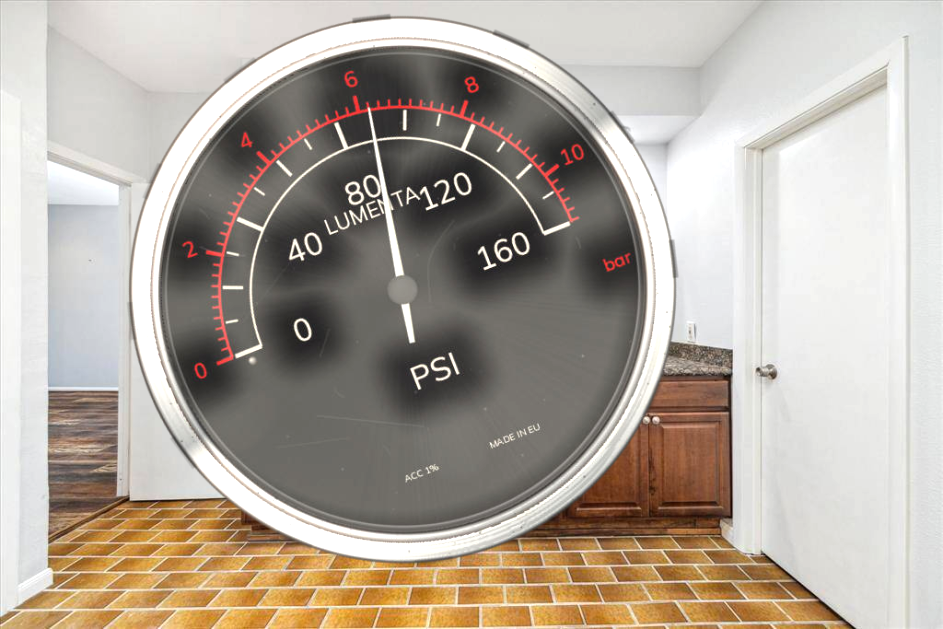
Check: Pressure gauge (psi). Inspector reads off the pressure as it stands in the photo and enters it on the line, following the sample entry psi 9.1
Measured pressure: psi 90
